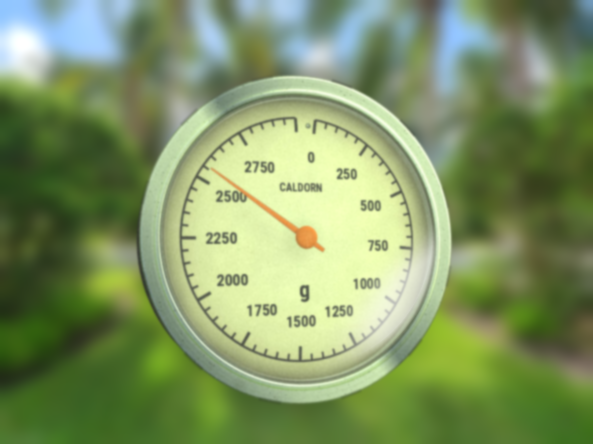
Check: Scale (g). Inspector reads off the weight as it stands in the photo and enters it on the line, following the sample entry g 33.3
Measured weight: g 2550
